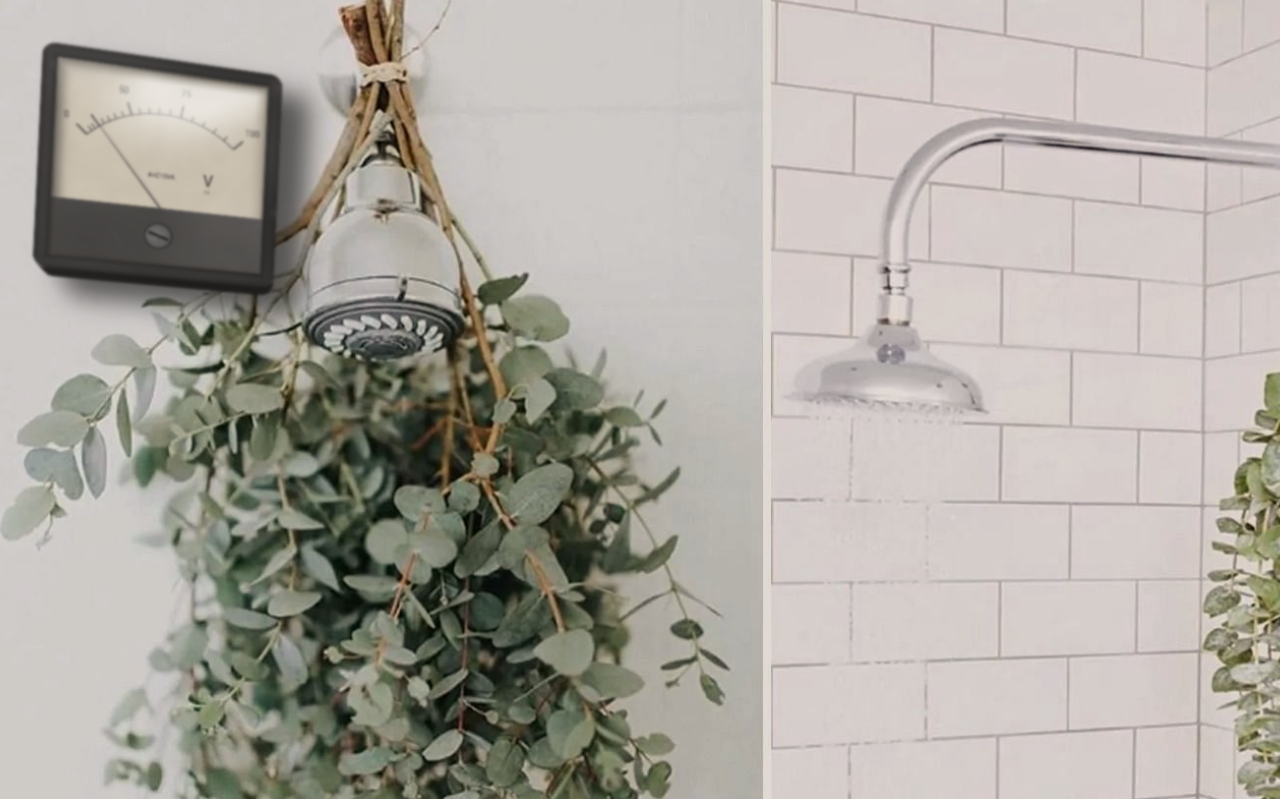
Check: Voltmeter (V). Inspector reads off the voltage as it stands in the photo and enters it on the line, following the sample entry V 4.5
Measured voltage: V 25
